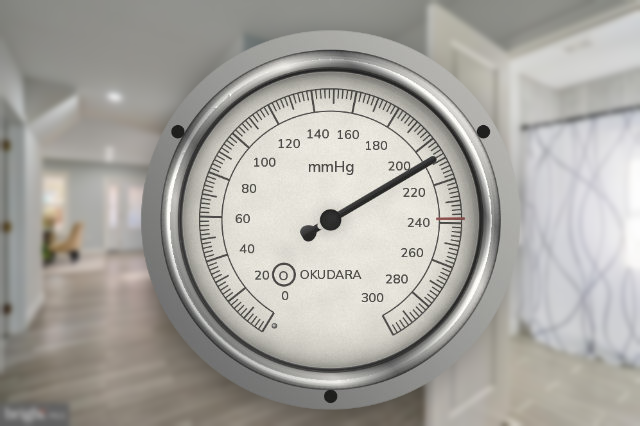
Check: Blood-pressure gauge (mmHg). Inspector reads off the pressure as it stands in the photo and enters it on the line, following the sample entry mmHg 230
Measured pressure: mmHg 208
